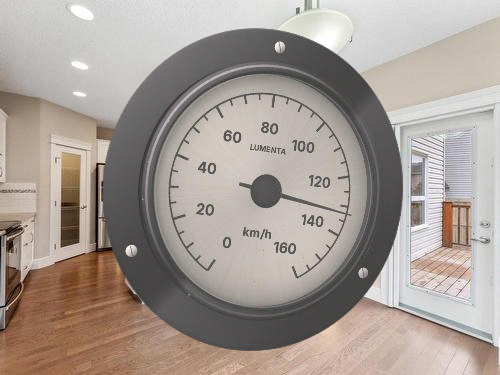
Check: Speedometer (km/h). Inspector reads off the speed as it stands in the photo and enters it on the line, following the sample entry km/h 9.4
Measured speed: km/h 132.5
